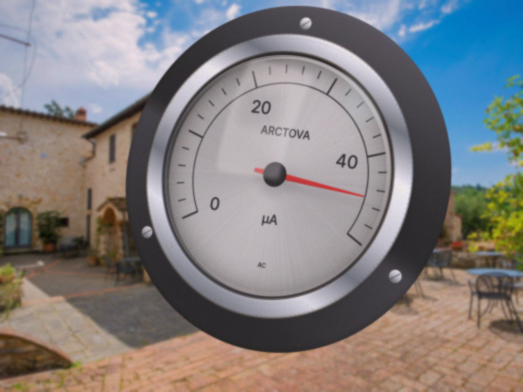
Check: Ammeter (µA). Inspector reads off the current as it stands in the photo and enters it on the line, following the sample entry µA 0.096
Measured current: µA 45
